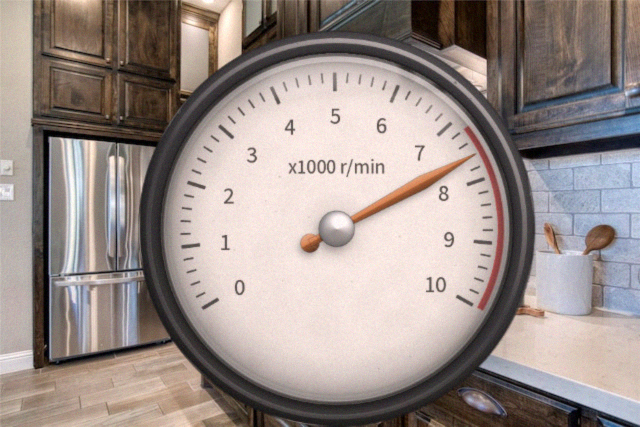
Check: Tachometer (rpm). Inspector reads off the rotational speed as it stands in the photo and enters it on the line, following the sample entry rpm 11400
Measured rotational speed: rpm 7600
